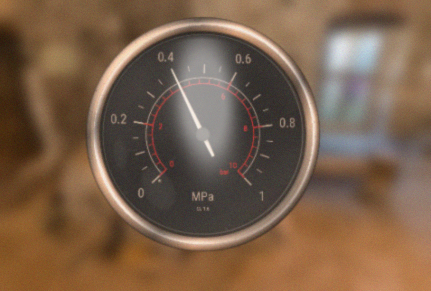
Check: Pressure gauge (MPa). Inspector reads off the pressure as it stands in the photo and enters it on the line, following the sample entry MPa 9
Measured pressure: MPa 0.4
